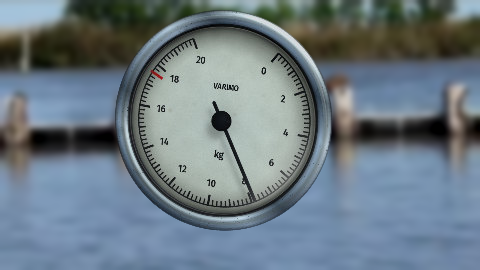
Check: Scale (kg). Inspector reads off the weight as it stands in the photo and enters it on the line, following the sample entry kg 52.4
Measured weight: kg 7.8
